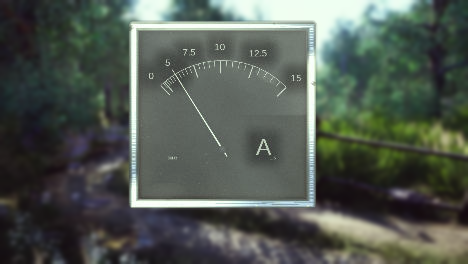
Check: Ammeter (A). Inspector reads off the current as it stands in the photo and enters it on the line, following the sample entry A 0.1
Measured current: A 5
